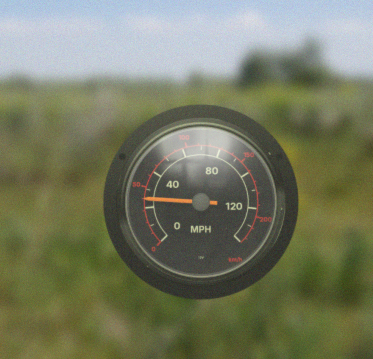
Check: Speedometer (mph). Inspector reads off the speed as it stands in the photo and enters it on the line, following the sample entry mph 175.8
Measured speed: mph 25
